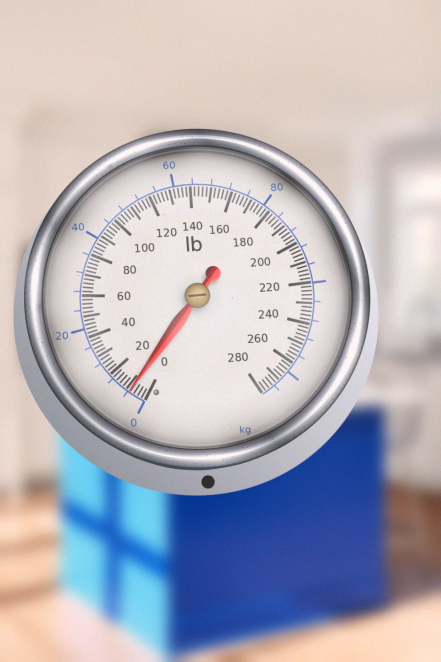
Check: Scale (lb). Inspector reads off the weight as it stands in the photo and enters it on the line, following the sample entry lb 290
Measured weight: lb 8
